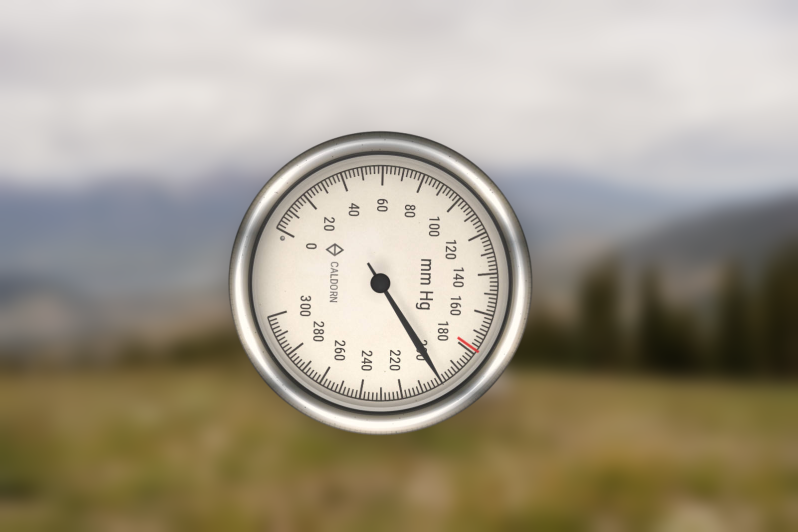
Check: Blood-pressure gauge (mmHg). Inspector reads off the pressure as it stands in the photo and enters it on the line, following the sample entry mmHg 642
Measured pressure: mmHg 200
